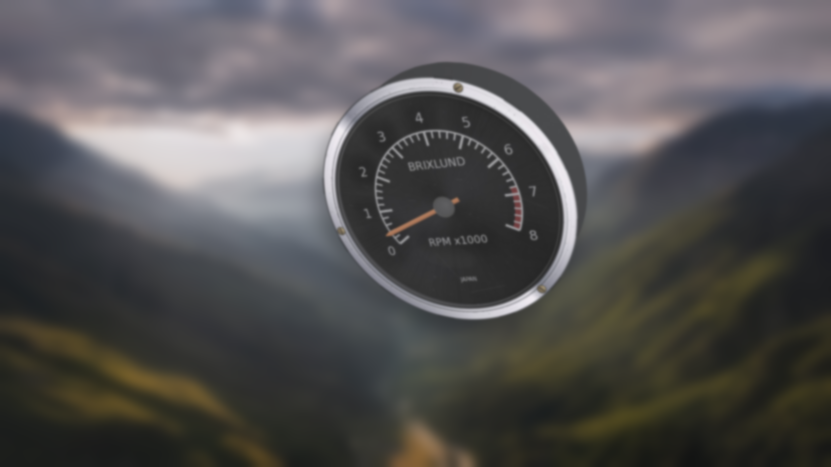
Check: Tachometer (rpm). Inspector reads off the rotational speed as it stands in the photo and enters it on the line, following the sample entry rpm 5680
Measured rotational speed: rpm 400
